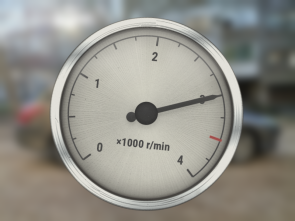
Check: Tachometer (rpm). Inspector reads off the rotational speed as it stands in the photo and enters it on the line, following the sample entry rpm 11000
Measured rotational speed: rpm 3000
